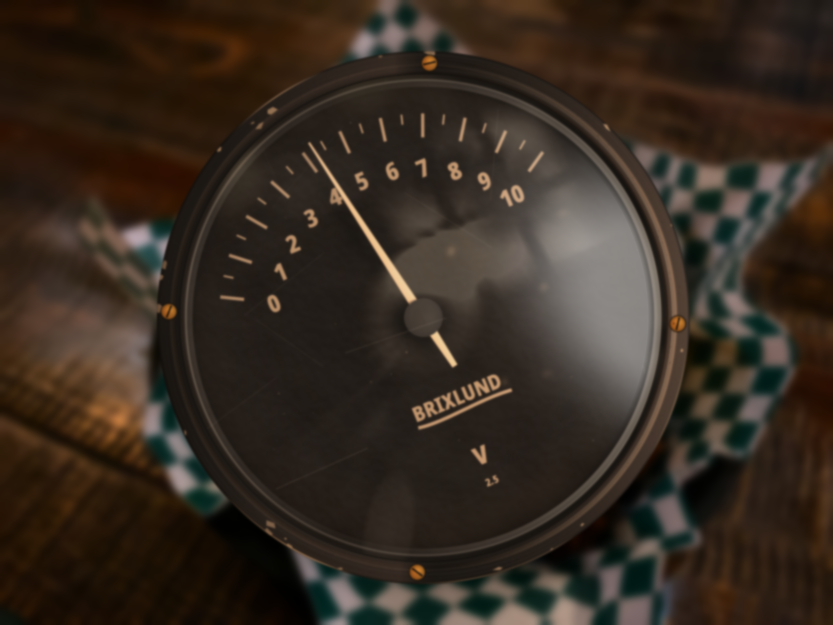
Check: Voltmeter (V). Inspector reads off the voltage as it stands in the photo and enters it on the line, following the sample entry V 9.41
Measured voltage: V 4.25
